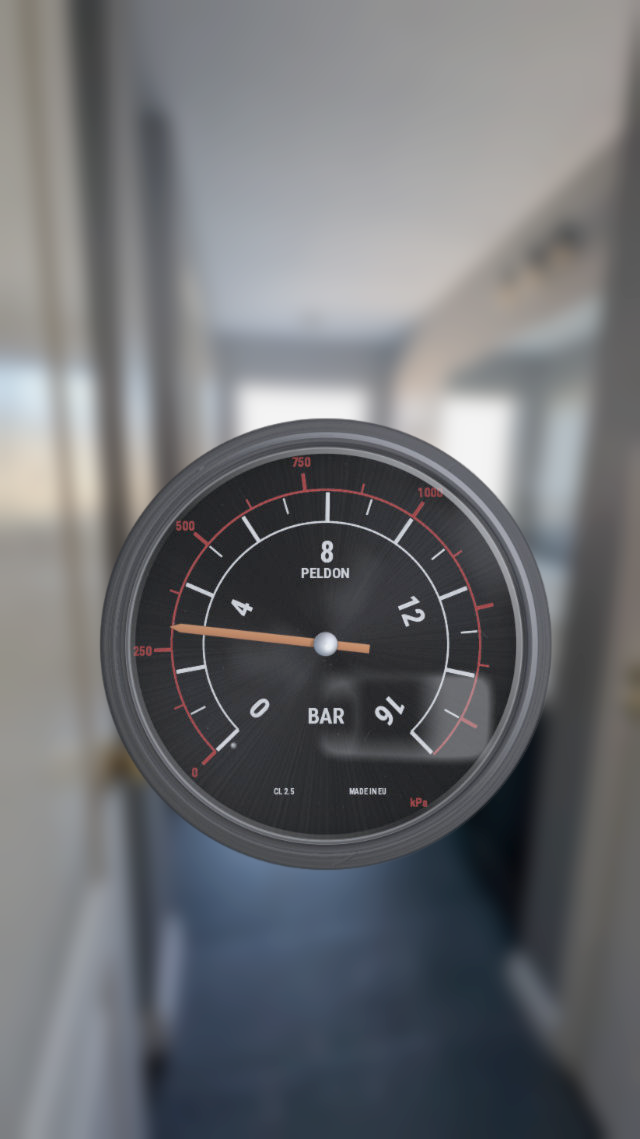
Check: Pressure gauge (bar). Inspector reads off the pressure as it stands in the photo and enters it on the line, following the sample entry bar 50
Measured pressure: bar 3
